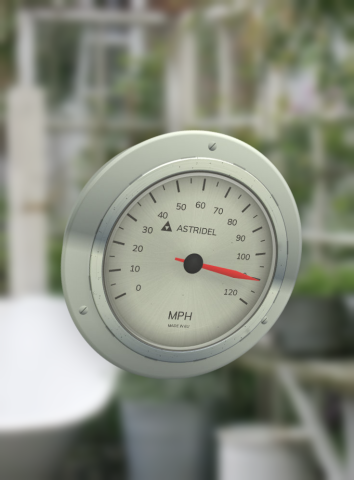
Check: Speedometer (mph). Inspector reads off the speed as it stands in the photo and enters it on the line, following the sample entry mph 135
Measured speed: mph 110
